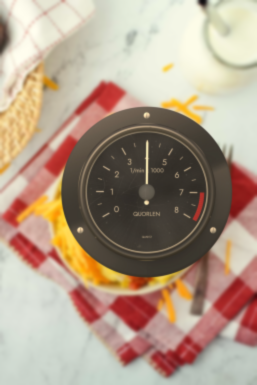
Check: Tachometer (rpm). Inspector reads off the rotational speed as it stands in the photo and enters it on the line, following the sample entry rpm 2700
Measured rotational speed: rpm 4000
